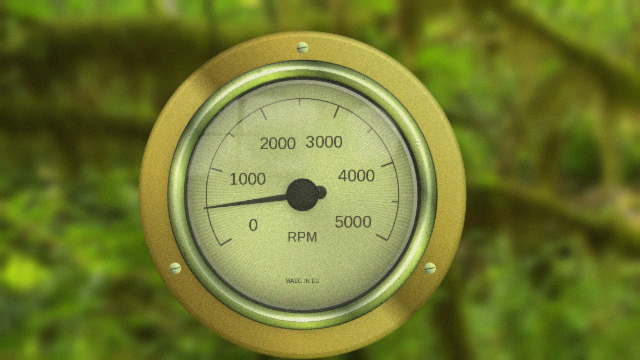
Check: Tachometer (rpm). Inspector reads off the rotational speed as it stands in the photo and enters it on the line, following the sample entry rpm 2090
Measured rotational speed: rpm 500
